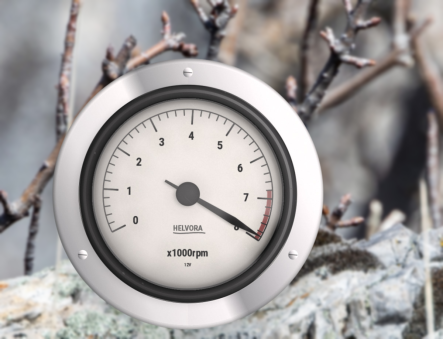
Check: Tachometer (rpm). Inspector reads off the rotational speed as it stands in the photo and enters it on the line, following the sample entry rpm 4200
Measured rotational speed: rpm 7900
